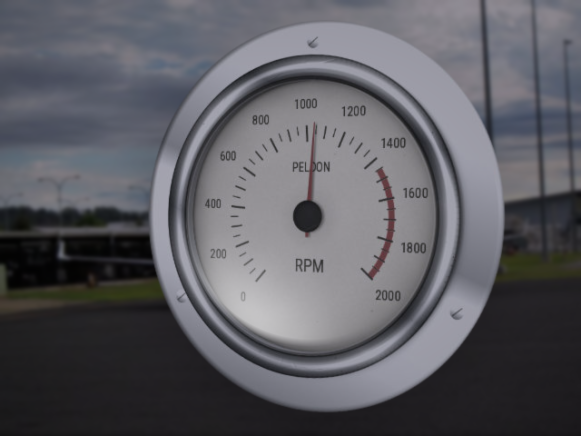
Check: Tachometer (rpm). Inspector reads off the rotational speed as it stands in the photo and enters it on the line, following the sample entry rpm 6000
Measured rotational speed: rpm 1050
